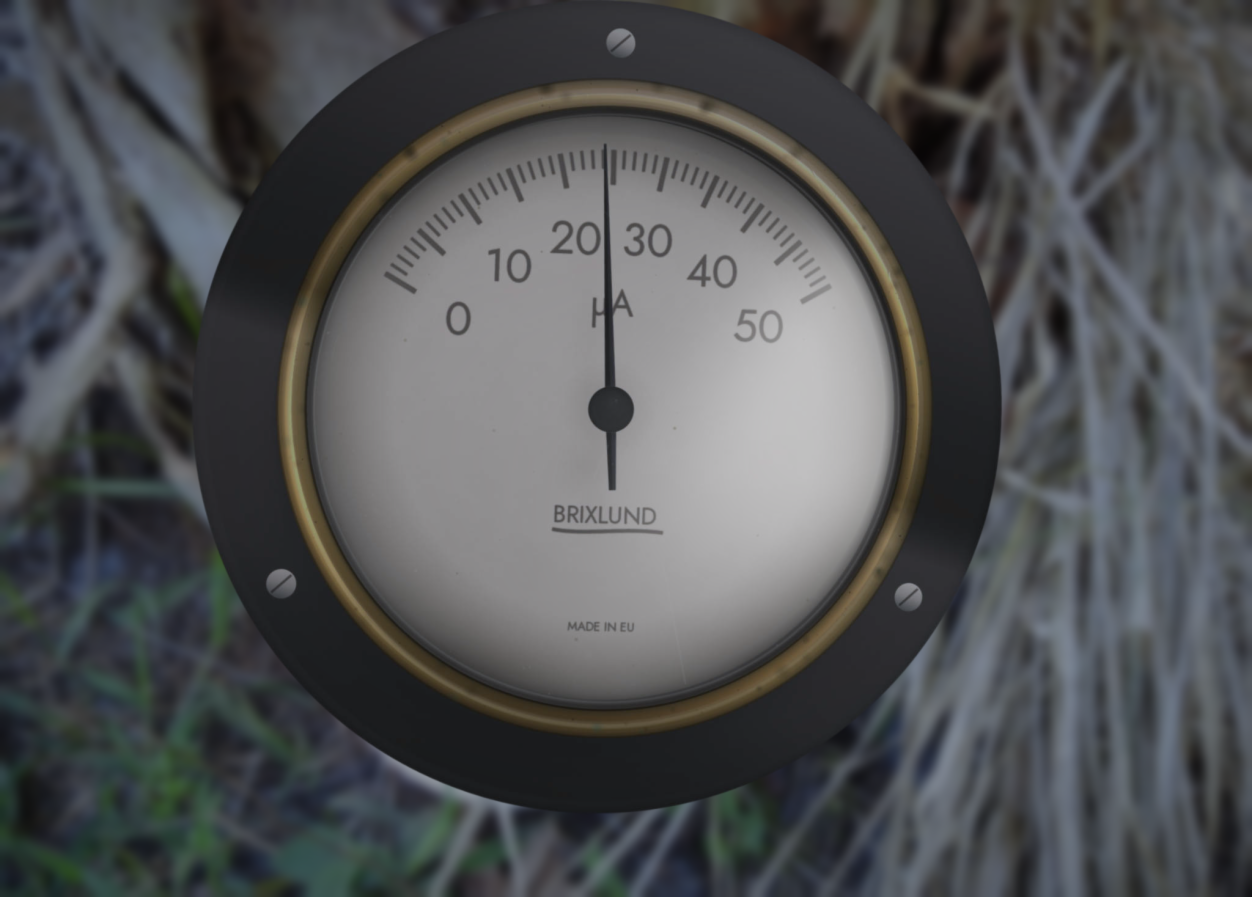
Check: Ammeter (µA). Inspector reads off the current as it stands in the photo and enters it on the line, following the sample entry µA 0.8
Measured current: µA 24
